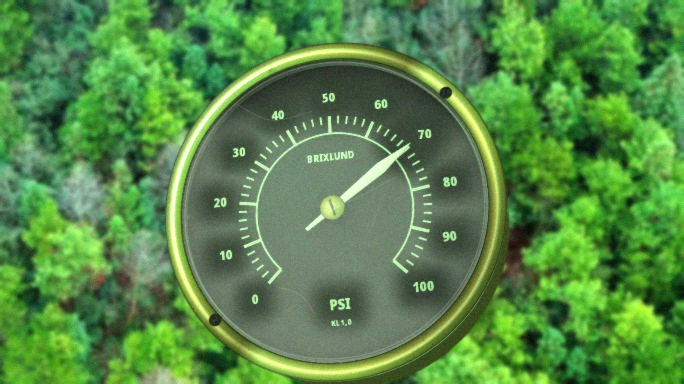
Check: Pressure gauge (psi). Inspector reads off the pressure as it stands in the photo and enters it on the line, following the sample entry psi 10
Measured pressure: psi 70
